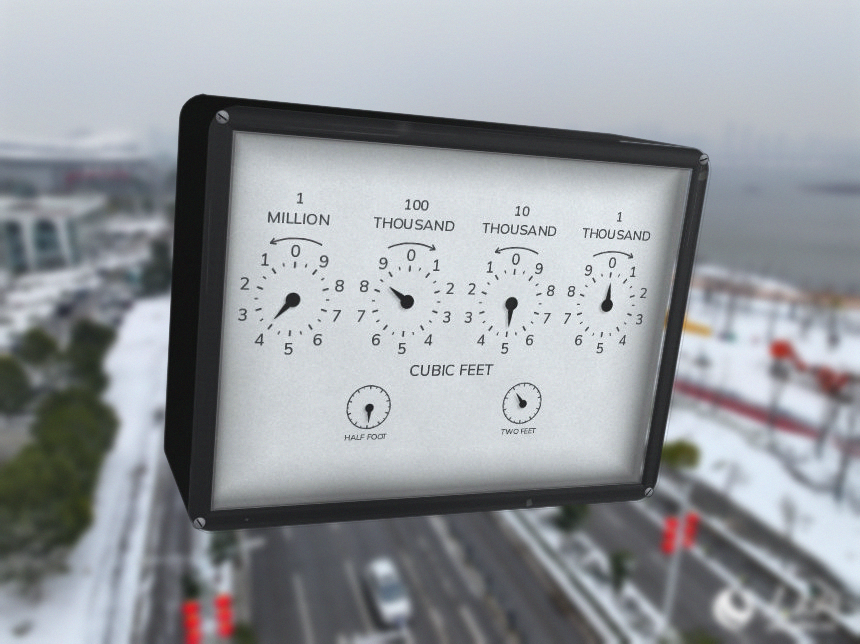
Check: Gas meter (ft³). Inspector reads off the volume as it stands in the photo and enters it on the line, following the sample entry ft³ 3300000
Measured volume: ft³ 385000
